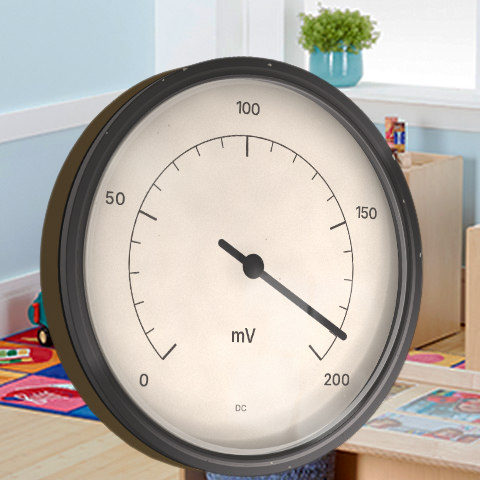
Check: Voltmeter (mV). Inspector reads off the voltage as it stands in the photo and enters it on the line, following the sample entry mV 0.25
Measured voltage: mV 190
